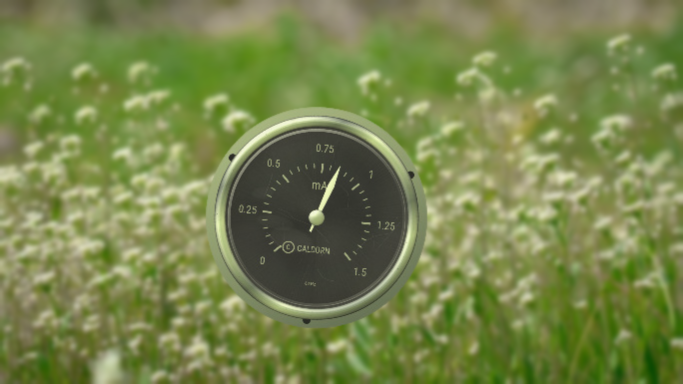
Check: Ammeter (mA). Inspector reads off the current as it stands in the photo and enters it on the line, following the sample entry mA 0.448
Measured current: mA 0.85
